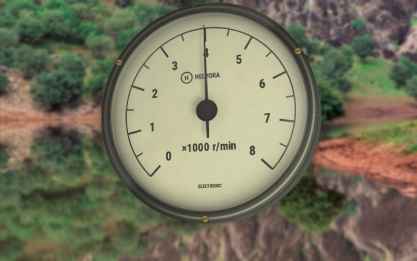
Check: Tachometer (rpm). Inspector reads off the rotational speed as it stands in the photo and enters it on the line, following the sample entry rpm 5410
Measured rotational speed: rpm 4000
